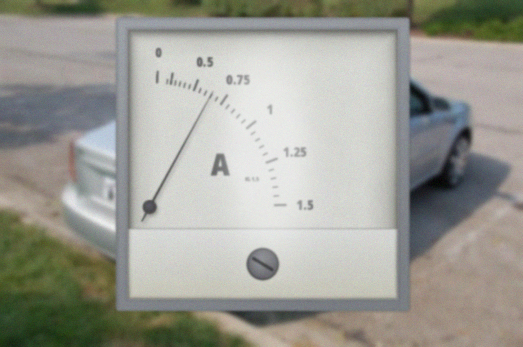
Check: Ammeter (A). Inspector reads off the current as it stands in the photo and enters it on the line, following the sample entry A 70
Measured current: A 0.65
